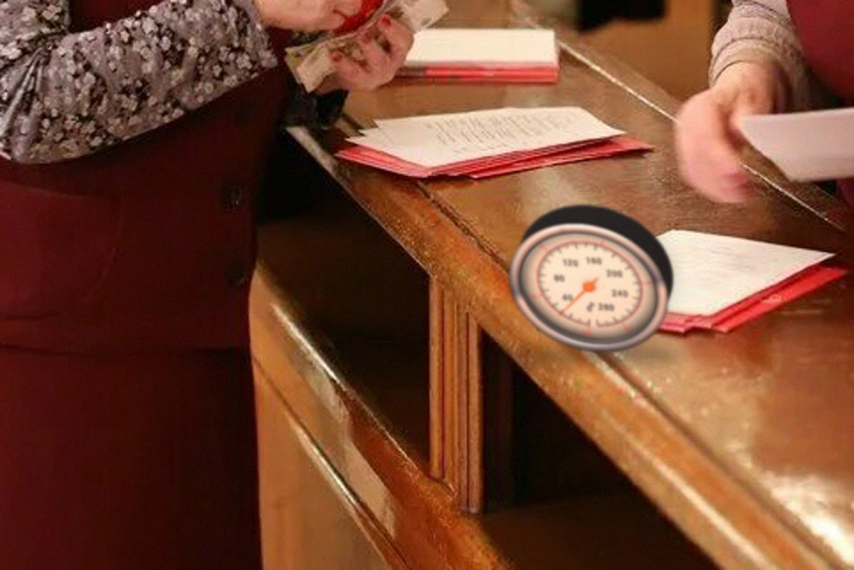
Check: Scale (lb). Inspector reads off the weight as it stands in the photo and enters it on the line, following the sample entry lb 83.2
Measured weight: lb 30
